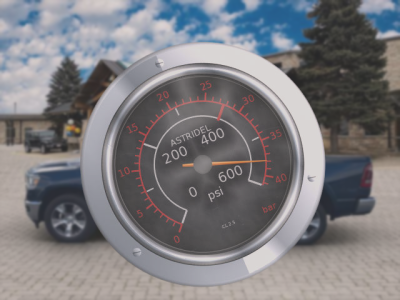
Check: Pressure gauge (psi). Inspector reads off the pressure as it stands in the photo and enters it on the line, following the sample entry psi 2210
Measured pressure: psi 550
